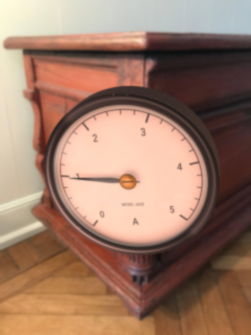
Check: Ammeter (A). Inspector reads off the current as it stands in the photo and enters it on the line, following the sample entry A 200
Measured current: A 1
